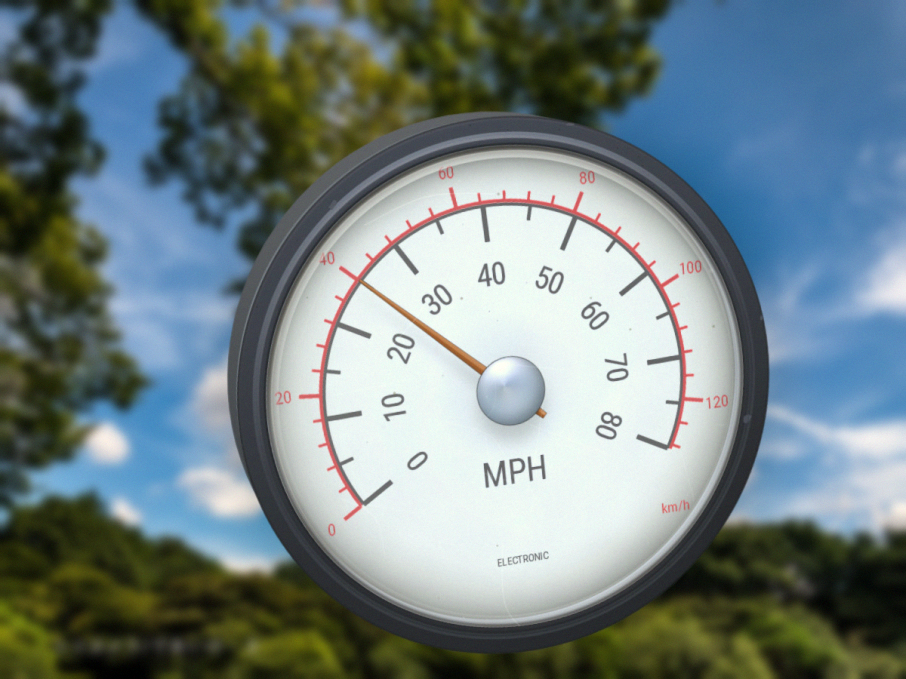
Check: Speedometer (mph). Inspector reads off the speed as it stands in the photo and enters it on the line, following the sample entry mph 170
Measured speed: mph 25
